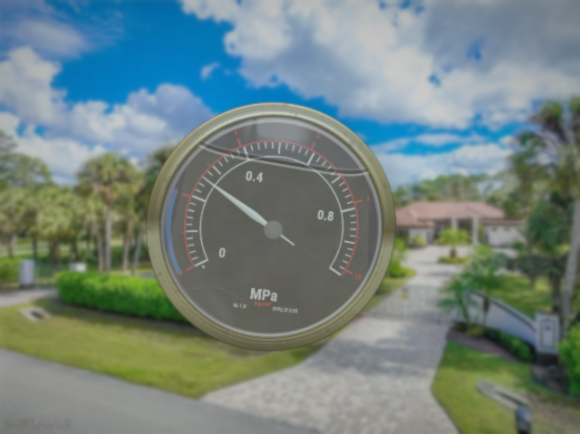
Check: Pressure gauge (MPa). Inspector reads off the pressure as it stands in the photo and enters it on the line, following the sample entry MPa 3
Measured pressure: MPa 0.26
